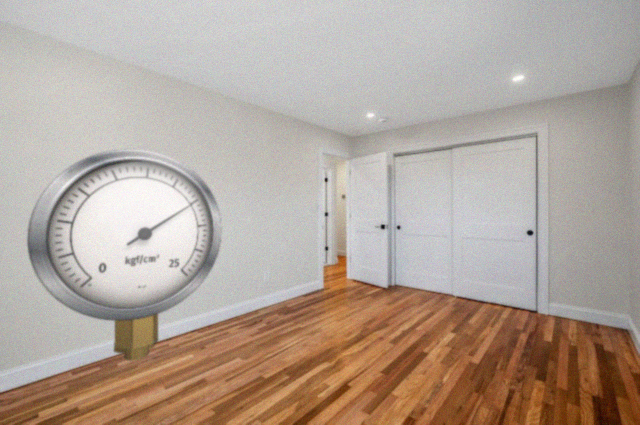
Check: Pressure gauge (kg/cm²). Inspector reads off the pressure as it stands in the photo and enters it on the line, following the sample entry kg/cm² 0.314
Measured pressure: kg/cm² 17.5
